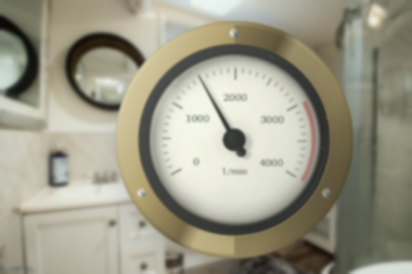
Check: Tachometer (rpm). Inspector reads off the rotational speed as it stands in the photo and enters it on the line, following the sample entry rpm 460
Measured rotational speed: rpm 1500
